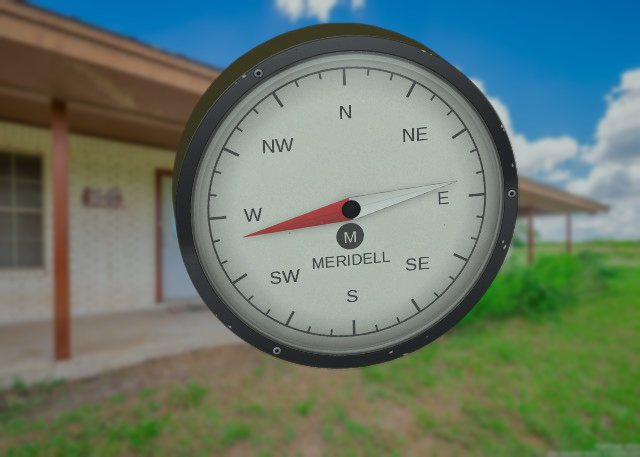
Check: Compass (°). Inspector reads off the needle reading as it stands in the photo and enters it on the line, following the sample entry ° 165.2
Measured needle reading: ° 260
